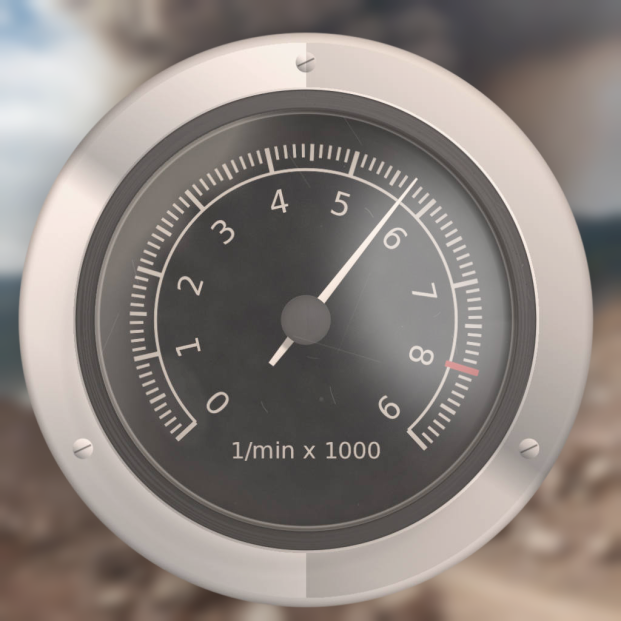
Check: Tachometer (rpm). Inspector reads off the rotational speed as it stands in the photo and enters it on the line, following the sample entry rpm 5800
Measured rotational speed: rpm 5700
